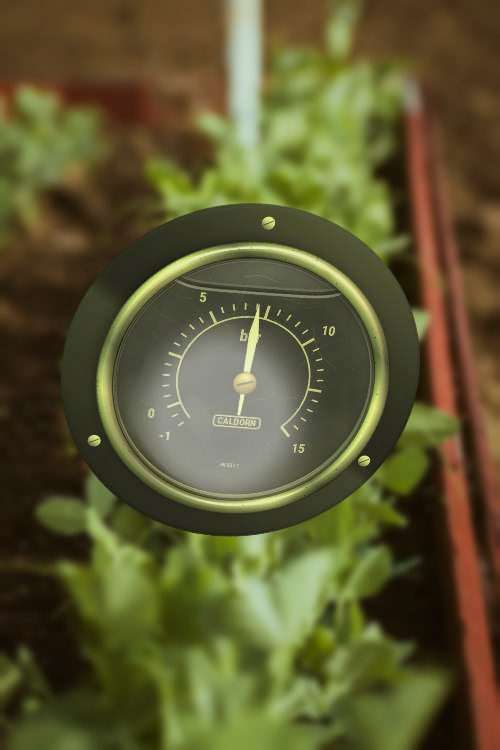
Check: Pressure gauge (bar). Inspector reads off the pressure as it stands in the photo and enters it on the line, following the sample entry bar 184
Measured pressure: bar 7
